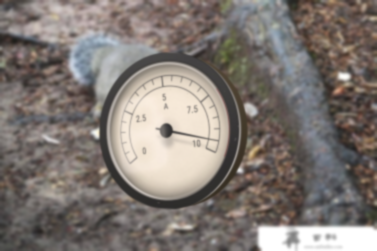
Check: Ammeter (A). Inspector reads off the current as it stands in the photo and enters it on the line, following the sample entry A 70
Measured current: A 9.5
